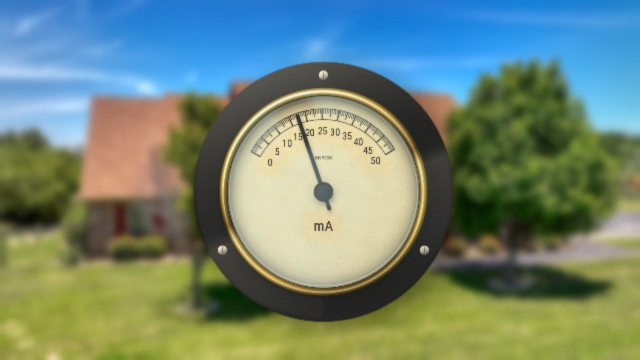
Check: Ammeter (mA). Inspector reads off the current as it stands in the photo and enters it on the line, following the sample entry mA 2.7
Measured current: mA 17.5
